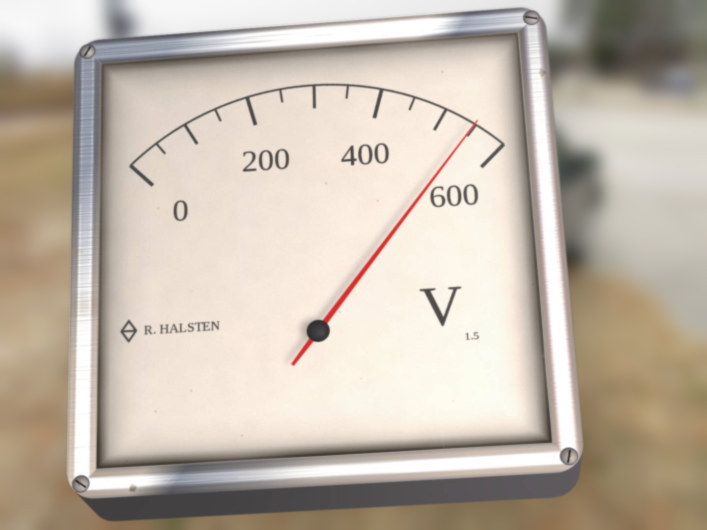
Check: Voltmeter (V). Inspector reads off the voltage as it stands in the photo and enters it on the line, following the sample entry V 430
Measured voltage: V 550
